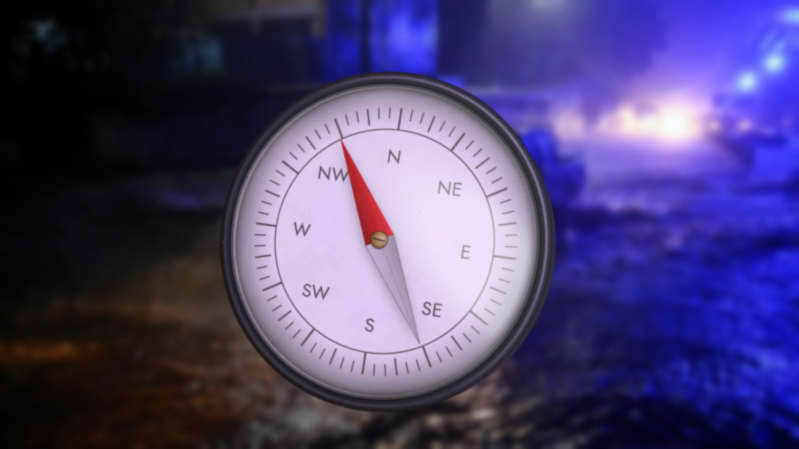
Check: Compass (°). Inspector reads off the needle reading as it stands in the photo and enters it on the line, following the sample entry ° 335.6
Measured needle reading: ° 330
